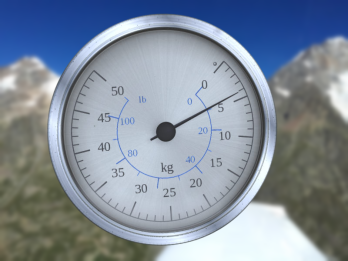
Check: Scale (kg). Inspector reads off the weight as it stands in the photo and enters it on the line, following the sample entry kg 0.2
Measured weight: kg 4
